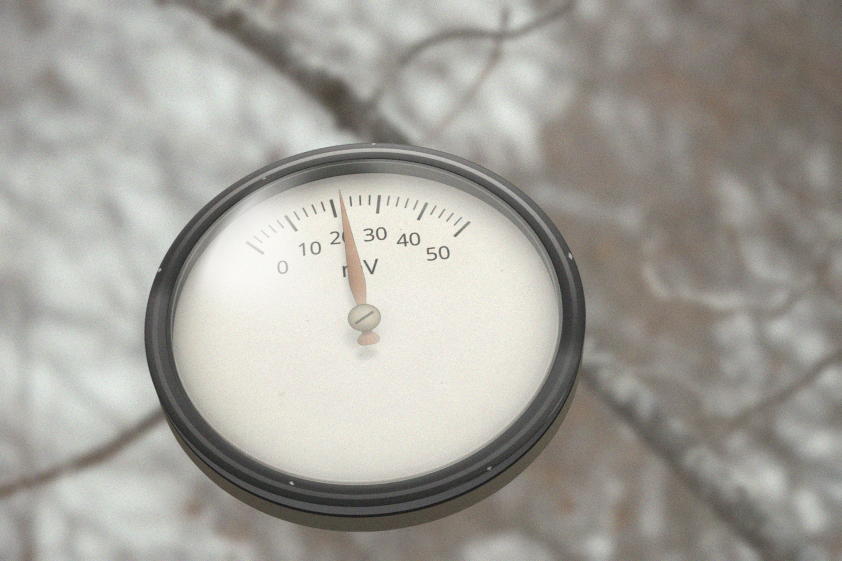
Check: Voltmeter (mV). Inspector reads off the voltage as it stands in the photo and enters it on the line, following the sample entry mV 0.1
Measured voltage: mV 22
